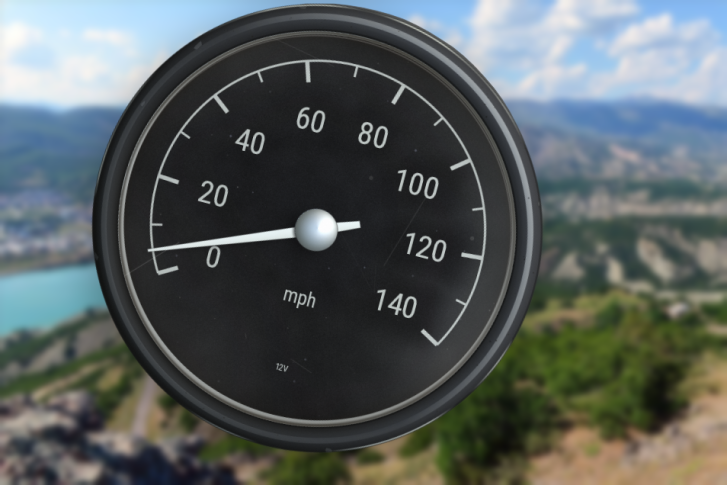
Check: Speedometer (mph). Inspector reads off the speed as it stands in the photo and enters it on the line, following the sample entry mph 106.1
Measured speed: mph 5
